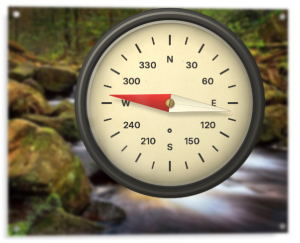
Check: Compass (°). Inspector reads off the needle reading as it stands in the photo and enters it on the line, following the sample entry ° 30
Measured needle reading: ° 277.5
